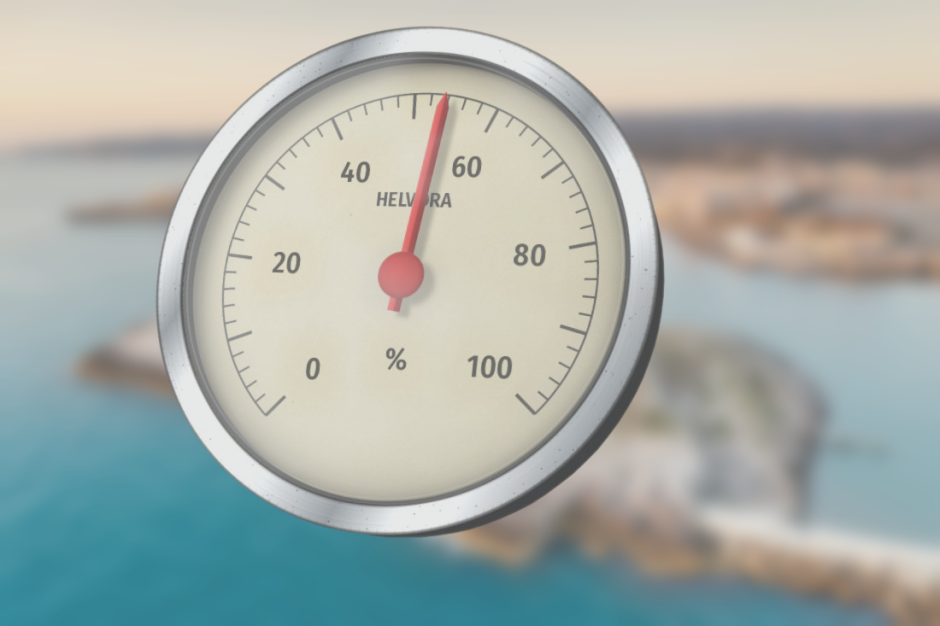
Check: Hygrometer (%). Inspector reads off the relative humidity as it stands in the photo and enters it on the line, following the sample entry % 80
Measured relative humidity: % 54
